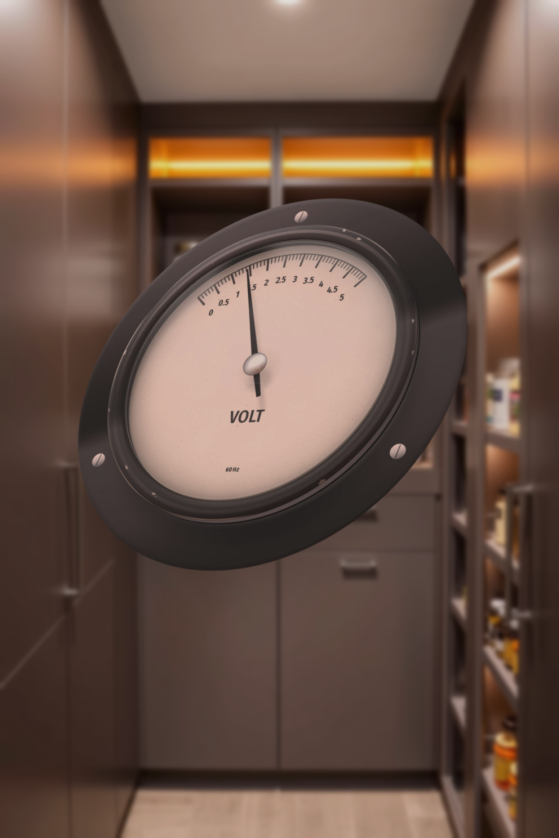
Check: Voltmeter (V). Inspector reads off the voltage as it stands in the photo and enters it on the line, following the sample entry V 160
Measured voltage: V 1.5
